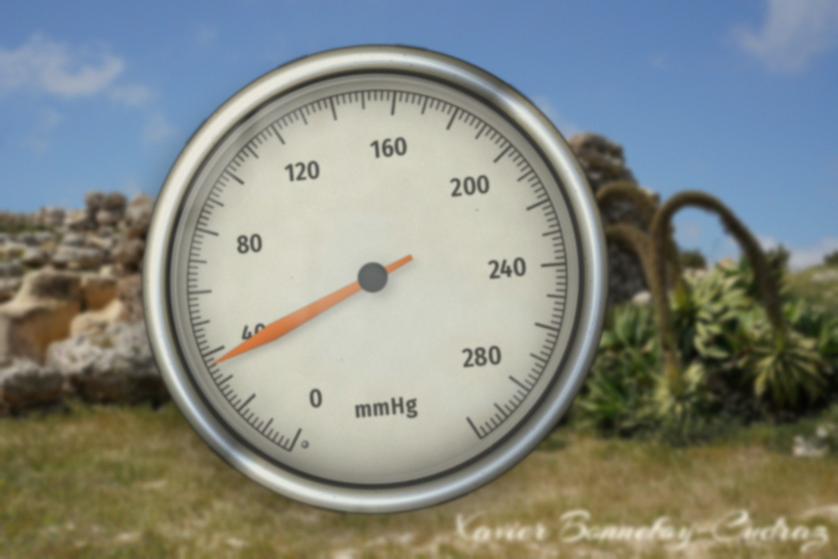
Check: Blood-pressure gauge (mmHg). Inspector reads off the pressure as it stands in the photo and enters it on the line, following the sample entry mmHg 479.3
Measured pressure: mmHg 36
